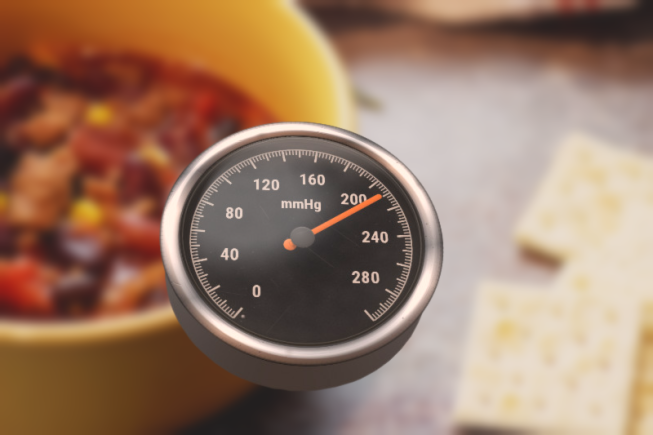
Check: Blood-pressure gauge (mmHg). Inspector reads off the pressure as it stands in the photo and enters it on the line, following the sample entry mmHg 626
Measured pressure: mmHg 210
